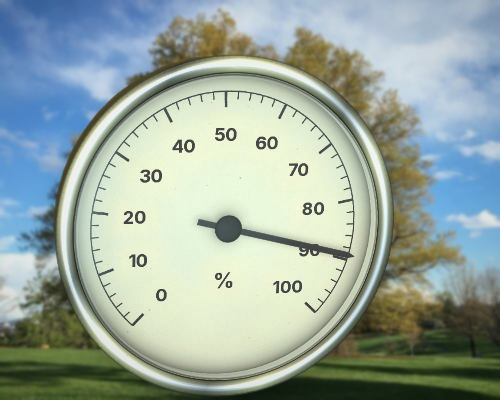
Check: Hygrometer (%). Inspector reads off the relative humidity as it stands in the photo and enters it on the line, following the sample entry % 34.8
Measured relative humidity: % 89
